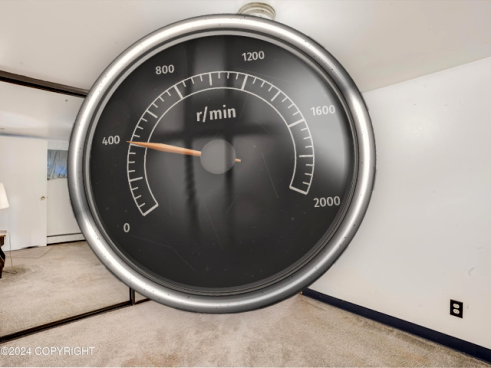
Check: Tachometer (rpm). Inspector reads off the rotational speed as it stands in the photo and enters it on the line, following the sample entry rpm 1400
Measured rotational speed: rpm 400
